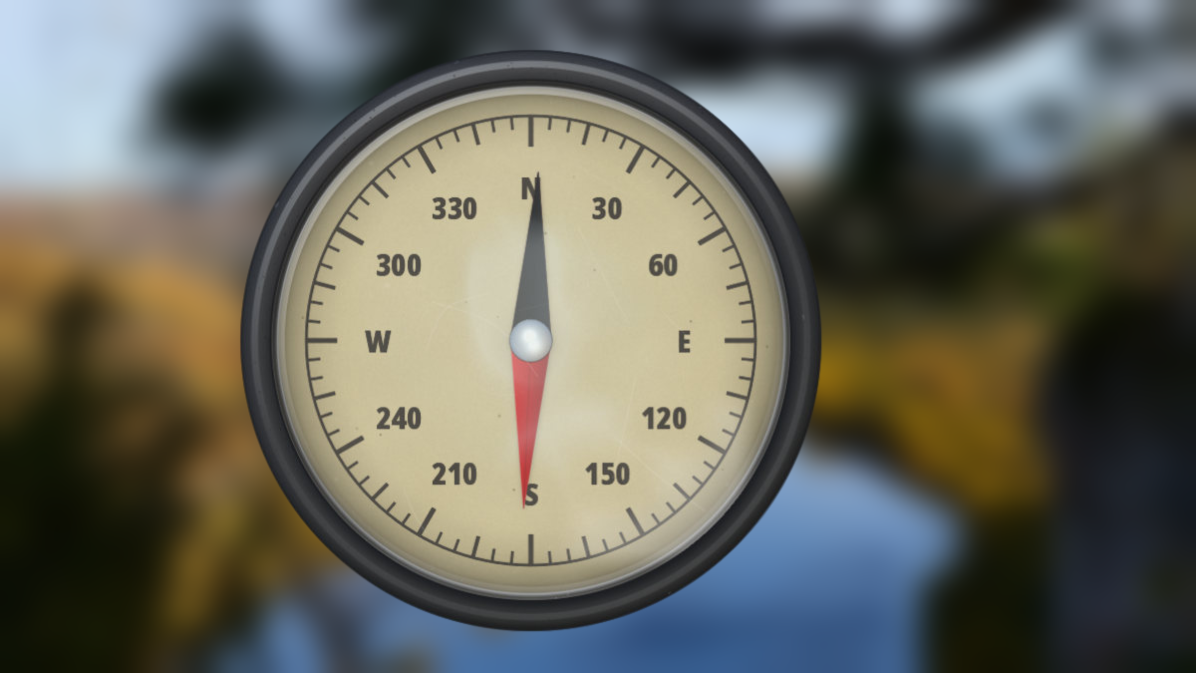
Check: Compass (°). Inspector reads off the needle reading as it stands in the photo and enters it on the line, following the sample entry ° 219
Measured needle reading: ° 182.5
